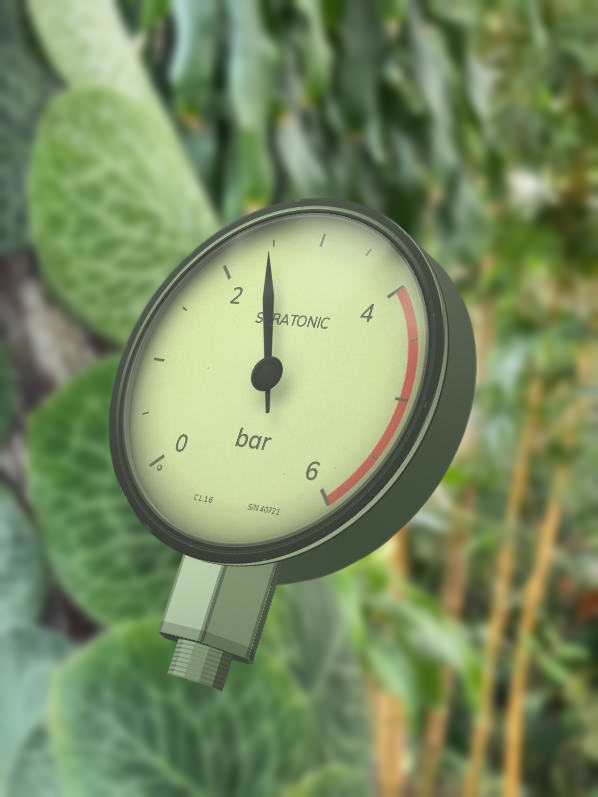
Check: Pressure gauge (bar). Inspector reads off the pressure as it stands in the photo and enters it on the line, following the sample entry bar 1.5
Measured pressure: bar 2.5
